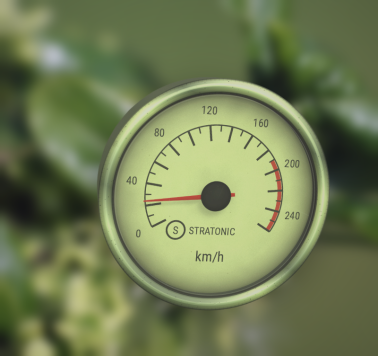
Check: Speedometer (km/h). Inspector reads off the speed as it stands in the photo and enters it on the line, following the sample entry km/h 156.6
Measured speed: km/h 25
